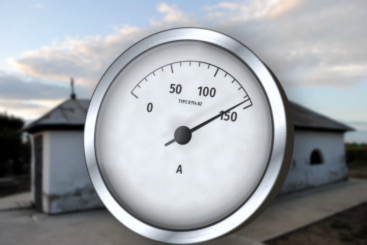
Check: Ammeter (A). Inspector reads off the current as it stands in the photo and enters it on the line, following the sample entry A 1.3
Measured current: A 145
